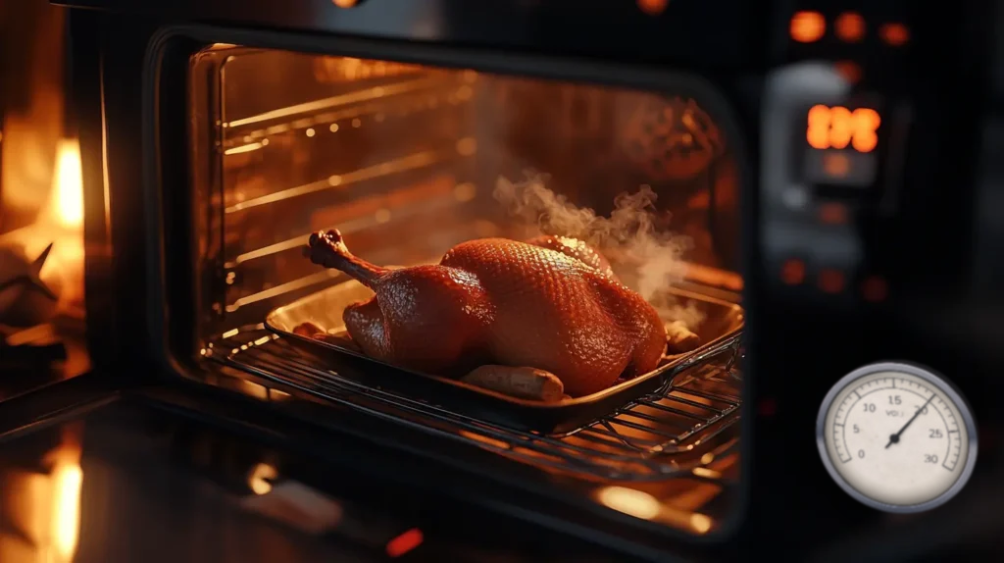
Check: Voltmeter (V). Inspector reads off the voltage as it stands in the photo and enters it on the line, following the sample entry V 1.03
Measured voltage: V 20
